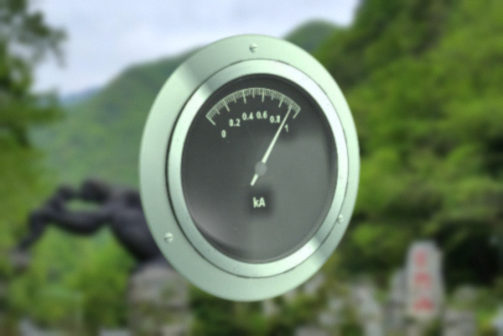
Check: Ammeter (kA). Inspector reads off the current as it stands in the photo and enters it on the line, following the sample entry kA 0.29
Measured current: kA 0.9
